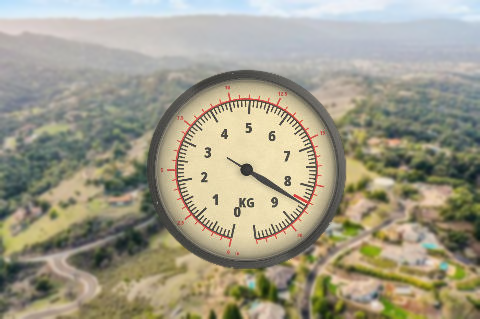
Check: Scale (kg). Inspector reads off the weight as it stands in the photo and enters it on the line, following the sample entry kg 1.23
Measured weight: kg 8.5
